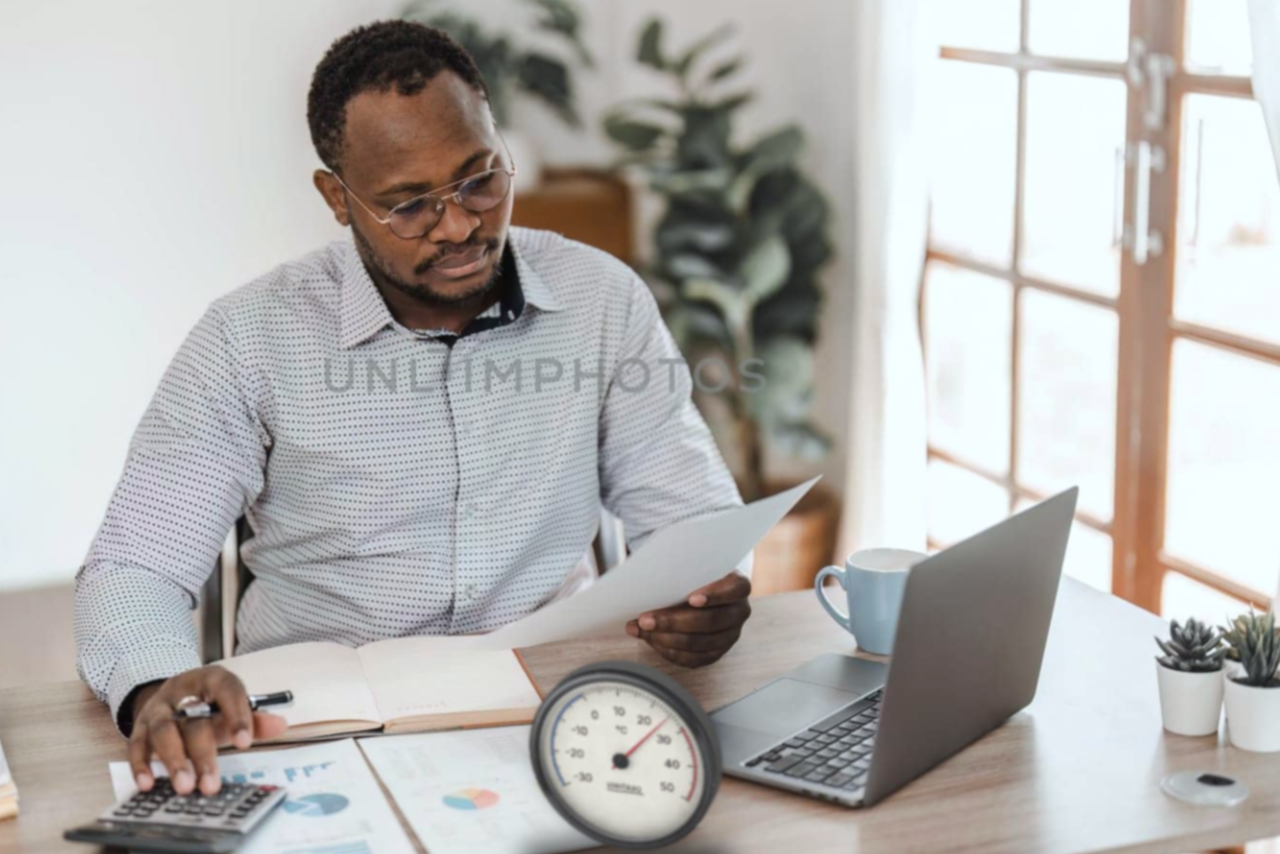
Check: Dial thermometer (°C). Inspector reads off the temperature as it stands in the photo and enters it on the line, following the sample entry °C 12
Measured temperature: °C 25
